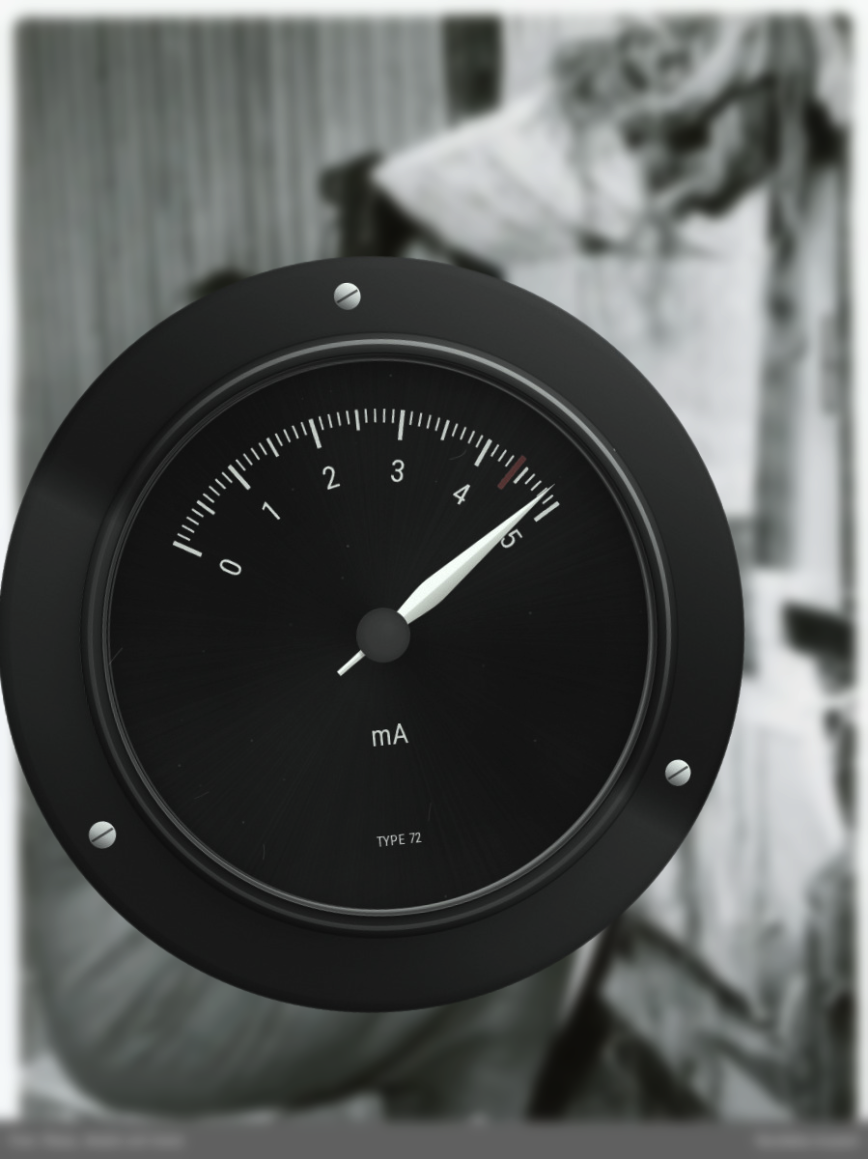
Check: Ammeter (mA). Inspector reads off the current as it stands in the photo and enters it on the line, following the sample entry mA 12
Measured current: mA 4.8
